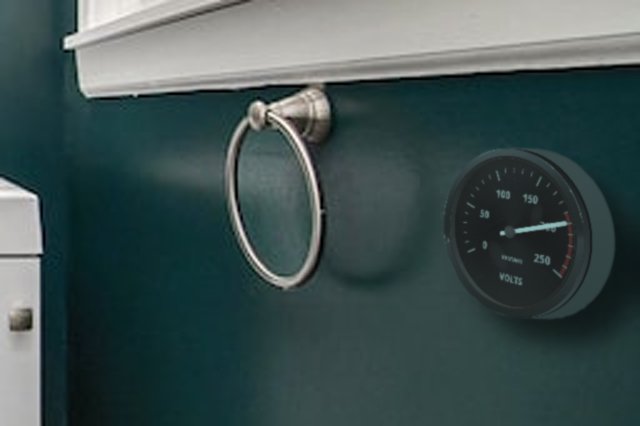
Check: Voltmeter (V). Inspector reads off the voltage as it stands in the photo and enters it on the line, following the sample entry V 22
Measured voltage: V 200
